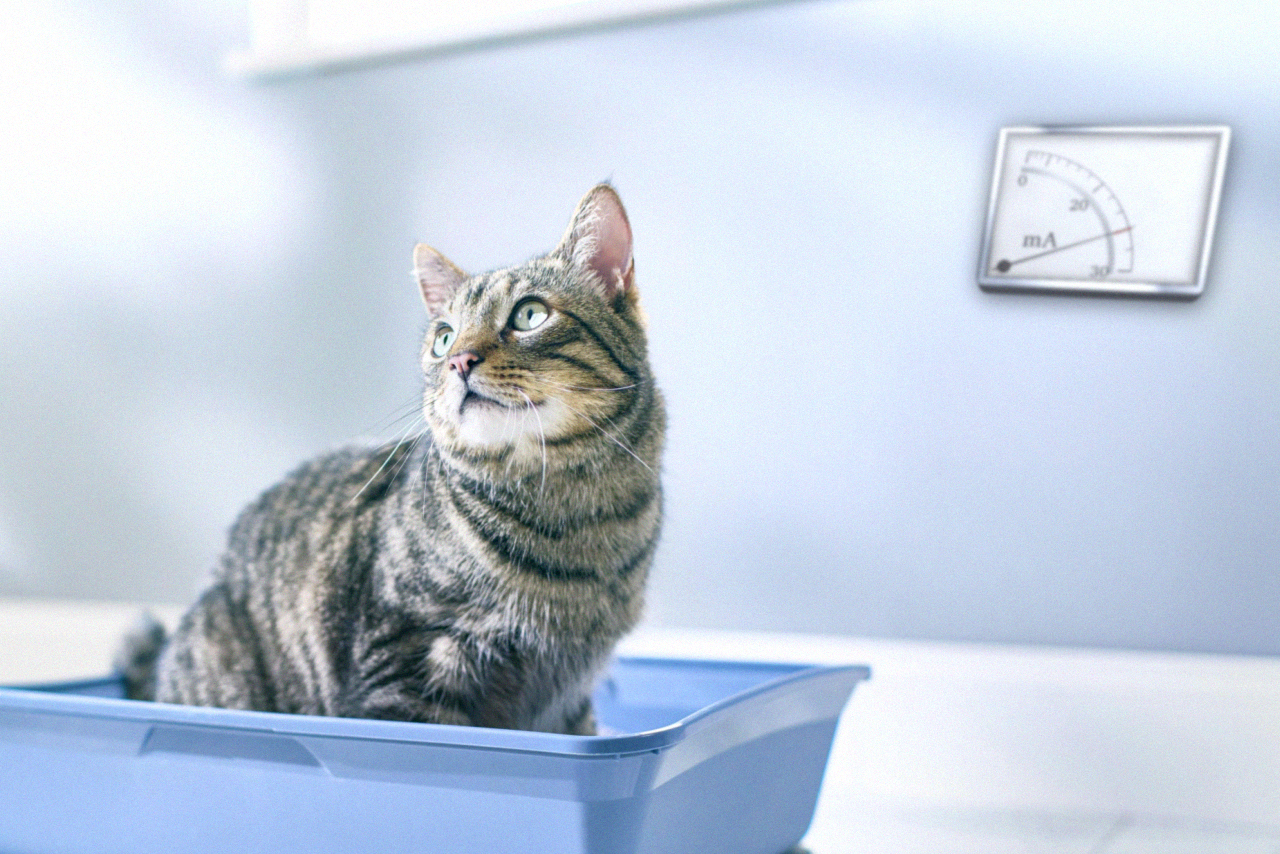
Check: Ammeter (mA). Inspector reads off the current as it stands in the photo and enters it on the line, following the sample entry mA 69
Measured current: mA 26
